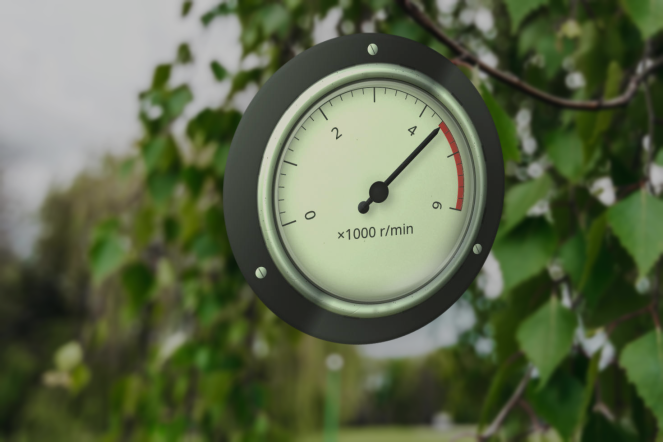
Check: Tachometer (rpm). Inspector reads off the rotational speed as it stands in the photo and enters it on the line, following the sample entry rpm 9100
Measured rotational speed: rpm 4400
